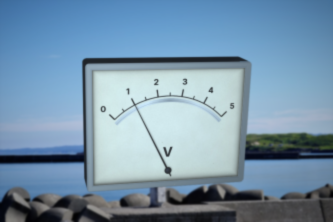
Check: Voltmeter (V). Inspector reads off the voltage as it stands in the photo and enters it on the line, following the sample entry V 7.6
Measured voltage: V 1
